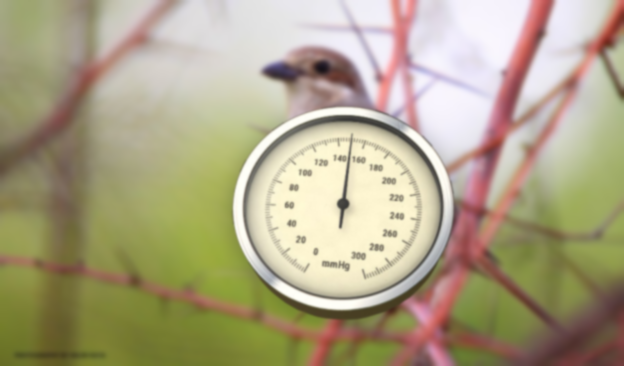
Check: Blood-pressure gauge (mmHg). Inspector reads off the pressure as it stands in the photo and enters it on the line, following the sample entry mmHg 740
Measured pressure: mmHg 150
